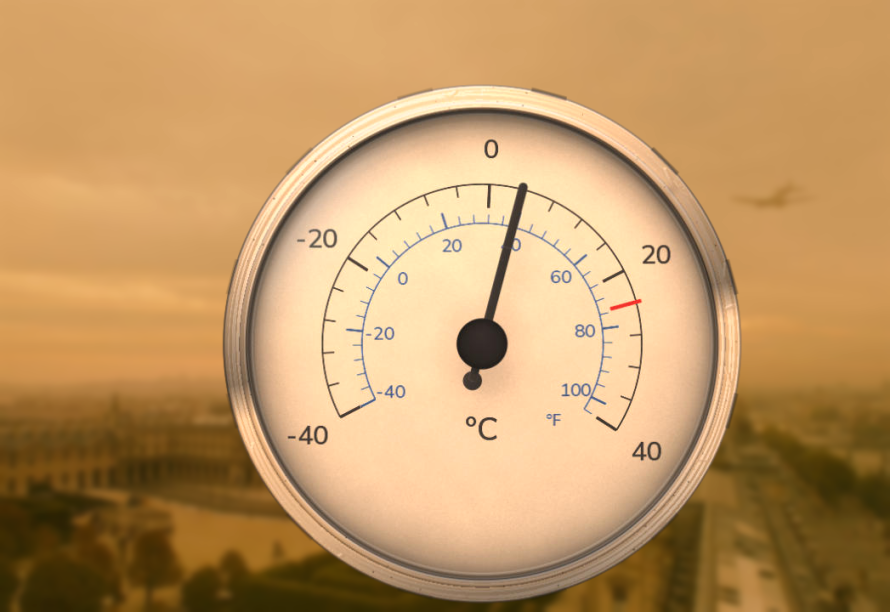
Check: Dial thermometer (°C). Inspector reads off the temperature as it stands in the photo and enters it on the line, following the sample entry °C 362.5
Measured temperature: °C 4
